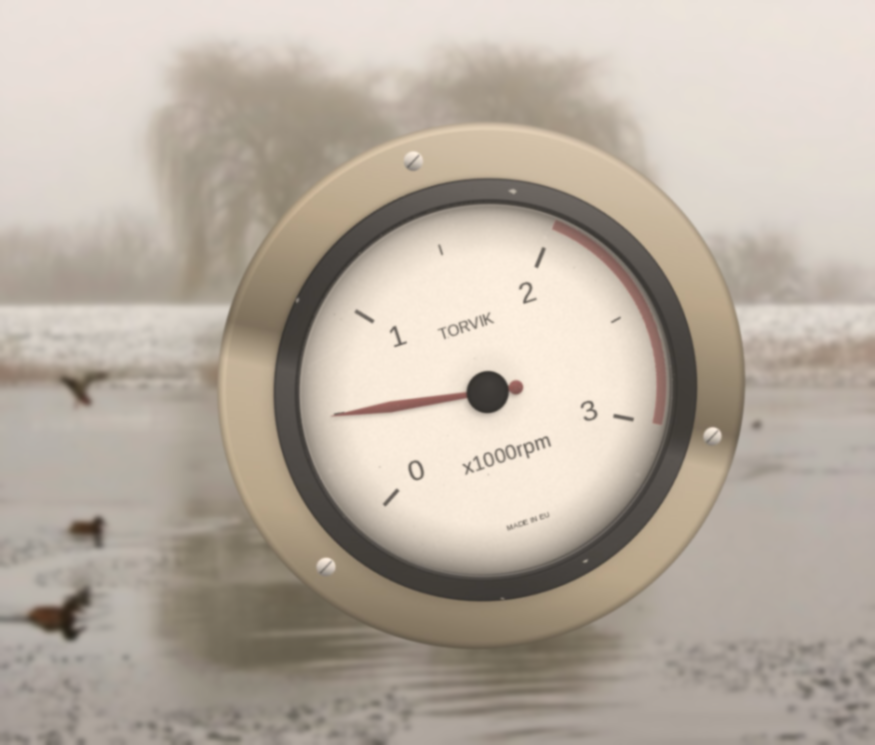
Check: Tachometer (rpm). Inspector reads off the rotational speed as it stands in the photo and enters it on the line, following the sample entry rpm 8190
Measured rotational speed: rpm 500
